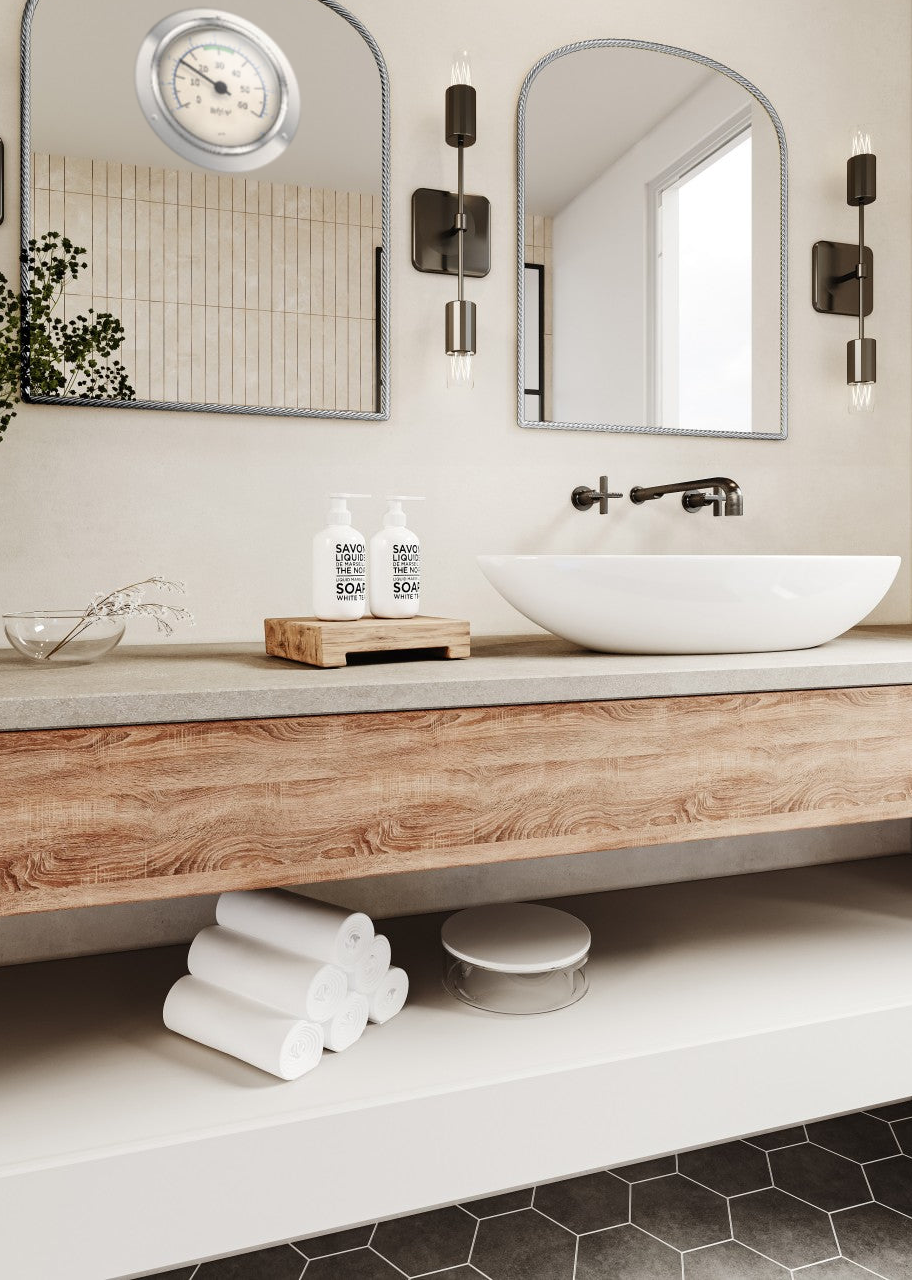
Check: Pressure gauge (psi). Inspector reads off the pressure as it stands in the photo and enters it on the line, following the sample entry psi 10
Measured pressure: psi 15
